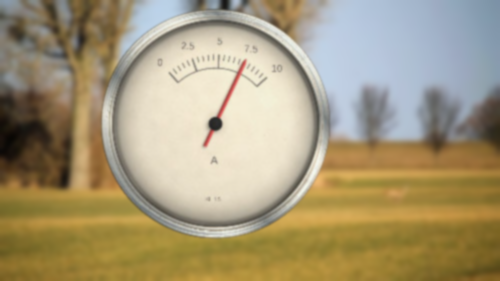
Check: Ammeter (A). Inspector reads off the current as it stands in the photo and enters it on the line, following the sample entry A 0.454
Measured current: A 7.5
